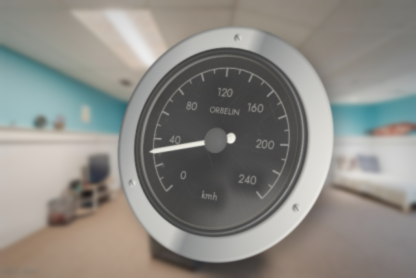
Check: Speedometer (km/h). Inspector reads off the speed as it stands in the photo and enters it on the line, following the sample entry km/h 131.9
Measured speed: km/h 30
